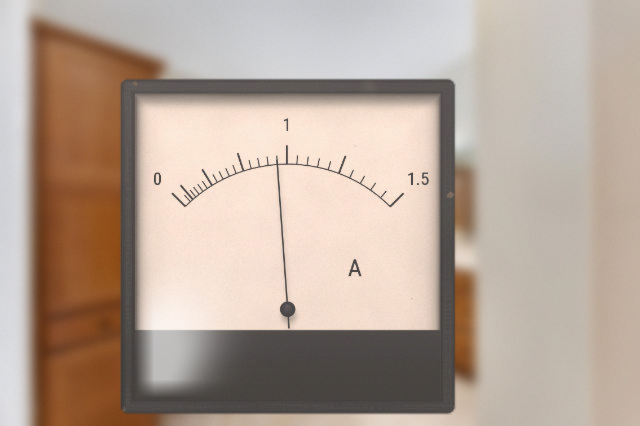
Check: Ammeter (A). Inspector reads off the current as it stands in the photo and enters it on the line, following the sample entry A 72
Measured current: A 0.95
